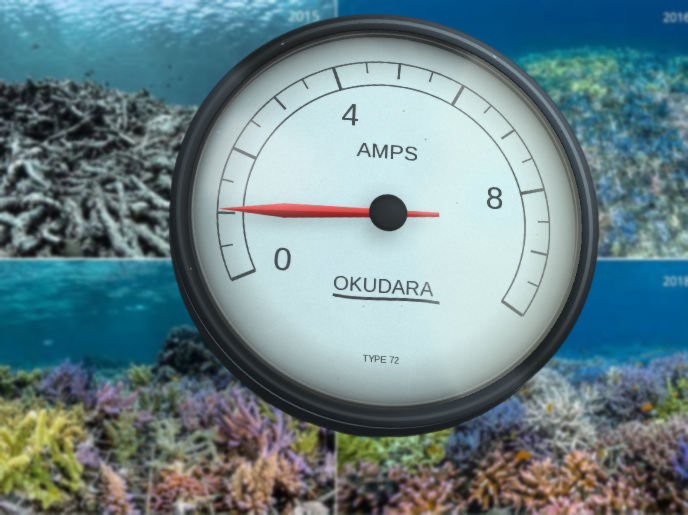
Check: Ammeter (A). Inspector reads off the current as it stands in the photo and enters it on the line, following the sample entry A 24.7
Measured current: A 1
